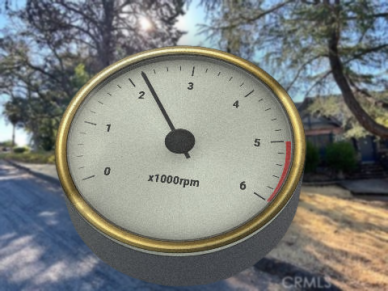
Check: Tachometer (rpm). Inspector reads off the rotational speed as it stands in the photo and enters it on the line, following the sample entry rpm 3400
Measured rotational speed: rpm 2200
